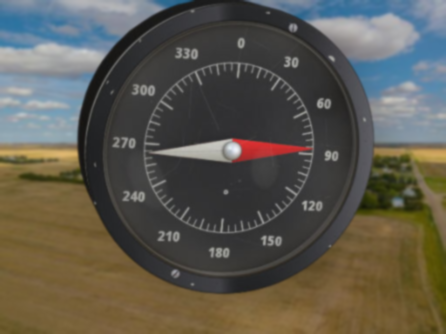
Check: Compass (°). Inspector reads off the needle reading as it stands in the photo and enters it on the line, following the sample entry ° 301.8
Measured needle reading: ° 85
